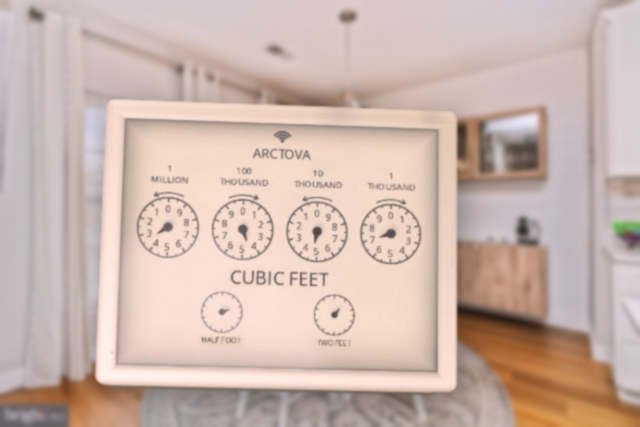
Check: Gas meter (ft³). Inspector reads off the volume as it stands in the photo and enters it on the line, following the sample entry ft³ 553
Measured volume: ft³ 344700
